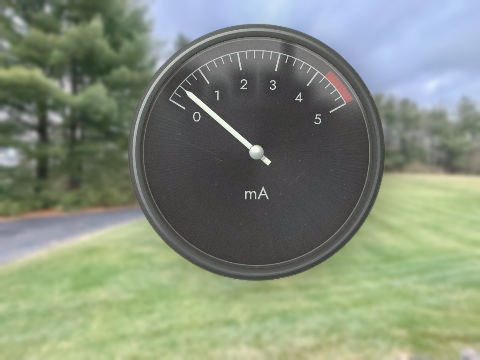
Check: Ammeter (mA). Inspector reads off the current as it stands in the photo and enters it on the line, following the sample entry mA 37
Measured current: mA 0.4
